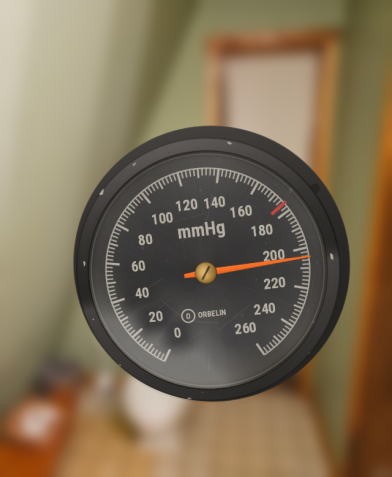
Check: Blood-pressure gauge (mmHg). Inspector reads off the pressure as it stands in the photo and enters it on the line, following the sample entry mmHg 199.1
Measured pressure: mmHg 204
